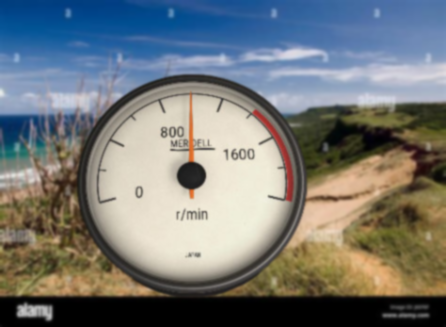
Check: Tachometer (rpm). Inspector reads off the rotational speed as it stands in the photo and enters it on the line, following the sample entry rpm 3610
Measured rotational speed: rpm 1000
